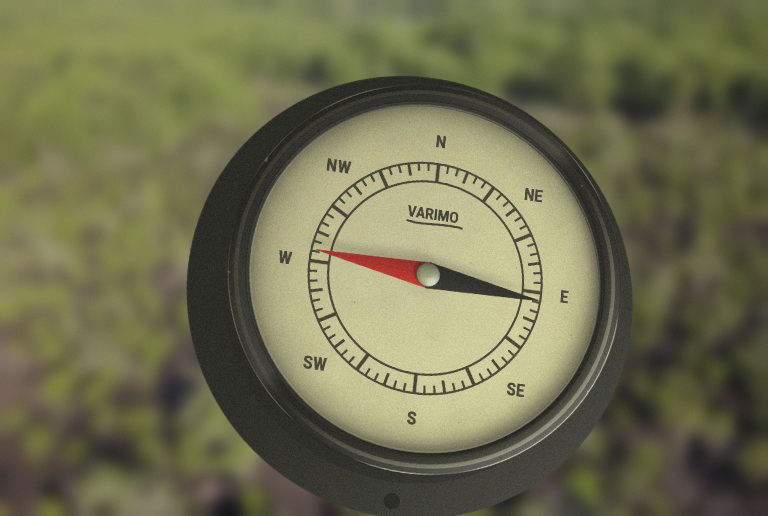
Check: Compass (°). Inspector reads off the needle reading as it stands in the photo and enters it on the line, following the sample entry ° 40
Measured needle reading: ° 275
